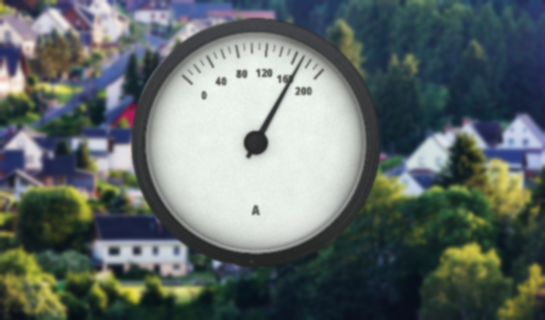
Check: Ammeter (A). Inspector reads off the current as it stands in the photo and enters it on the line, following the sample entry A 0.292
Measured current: A 170
